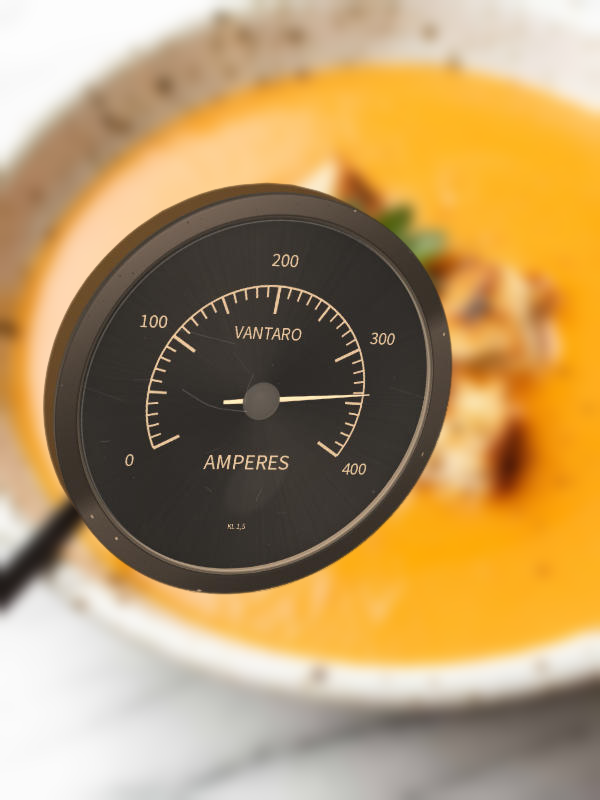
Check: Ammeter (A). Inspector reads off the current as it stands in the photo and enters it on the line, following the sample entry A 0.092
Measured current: A 340
